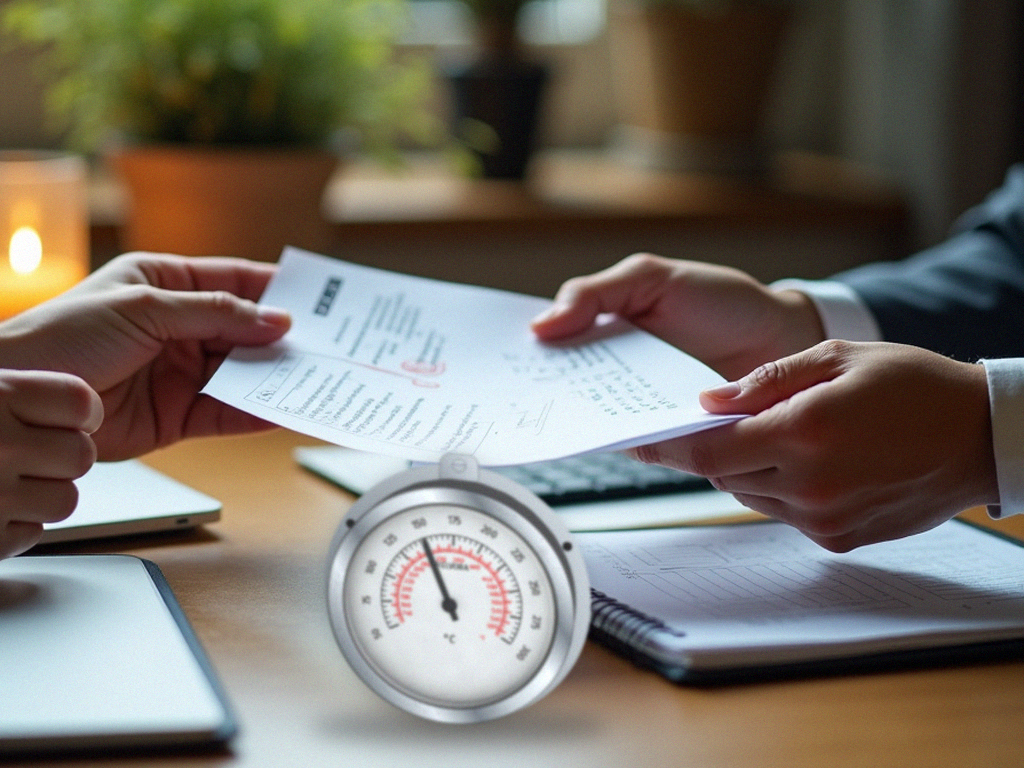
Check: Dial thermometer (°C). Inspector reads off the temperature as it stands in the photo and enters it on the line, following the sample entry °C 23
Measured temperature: °C 150
